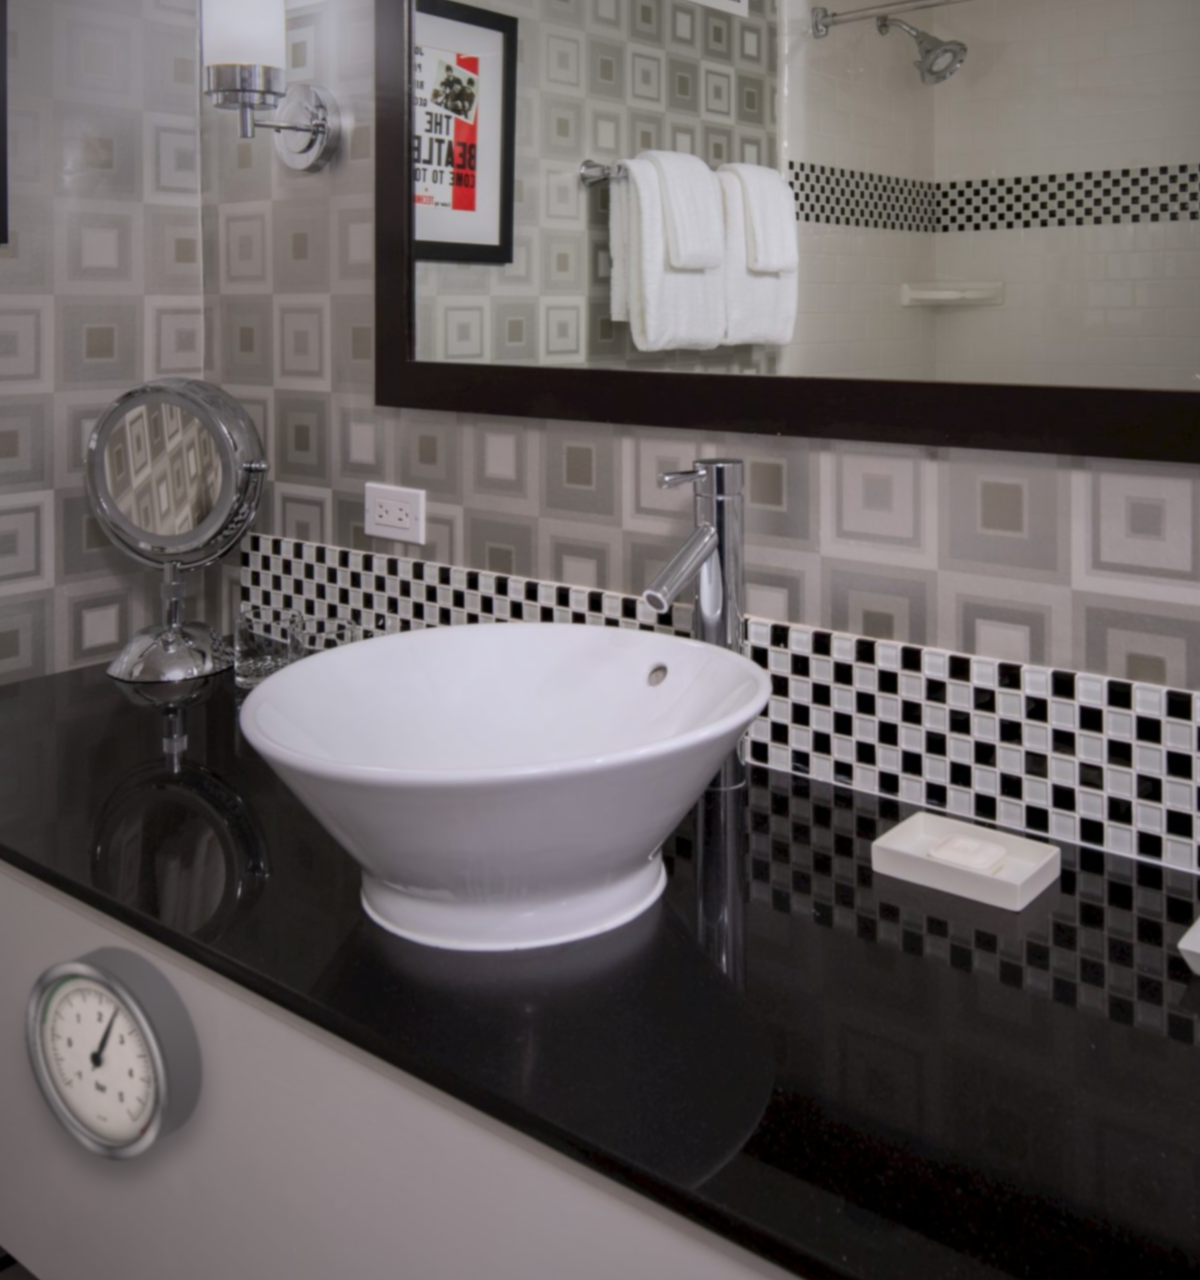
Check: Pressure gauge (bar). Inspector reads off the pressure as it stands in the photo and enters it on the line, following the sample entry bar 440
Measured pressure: bar 2.5
